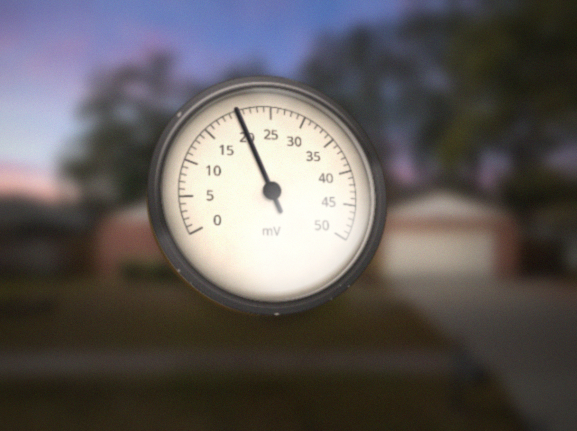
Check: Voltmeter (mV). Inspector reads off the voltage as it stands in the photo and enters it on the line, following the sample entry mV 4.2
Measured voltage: mV 20
